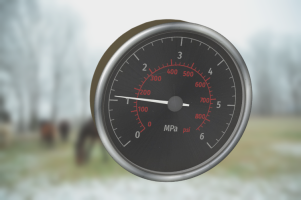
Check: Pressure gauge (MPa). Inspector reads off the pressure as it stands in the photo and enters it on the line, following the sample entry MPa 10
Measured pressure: MPa 1.1
